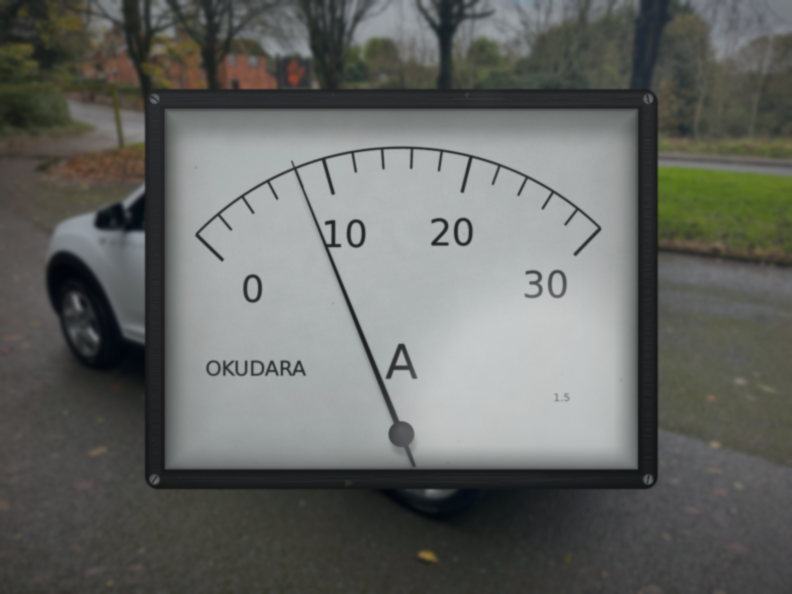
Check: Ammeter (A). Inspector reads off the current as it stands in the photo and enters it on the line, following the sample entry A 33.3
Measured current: A 8
